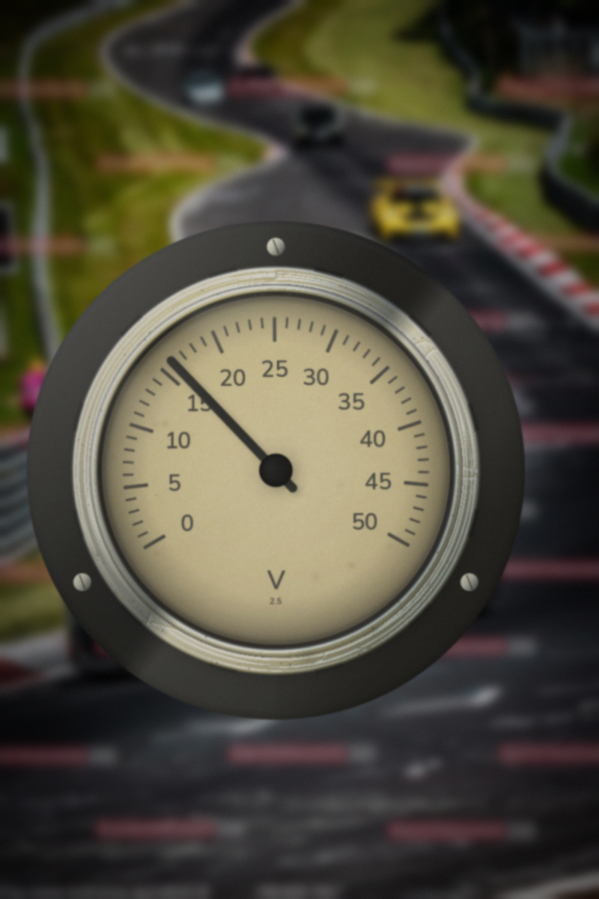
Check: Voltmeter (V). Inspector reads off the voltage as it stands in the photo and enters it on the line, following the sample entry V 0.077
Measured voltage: V 16
